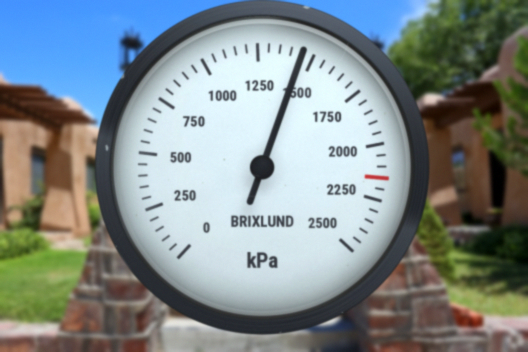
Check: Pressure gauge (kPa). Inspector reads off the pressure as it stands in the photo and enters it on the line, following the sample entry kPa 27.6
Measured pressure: kPa 1450
